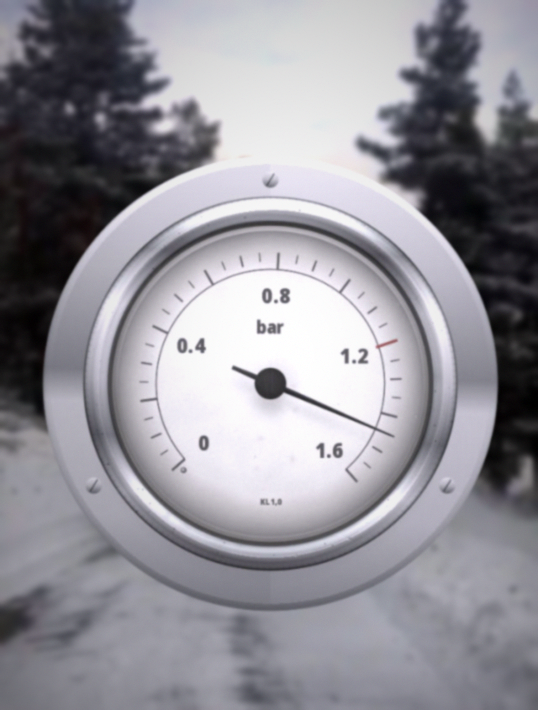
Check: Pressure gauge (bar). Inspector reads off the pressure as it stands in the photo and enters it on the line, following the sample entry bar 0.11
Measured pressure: bar 1.45
